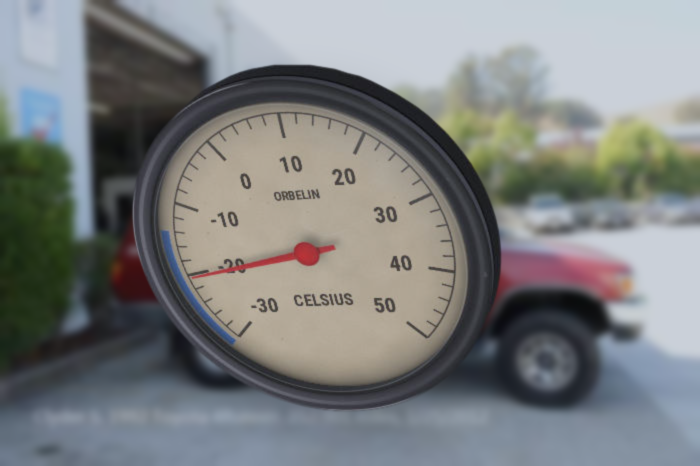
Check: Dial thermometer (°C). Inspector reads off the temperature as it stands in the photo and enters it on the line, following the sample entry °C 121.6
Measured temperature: °C -20
